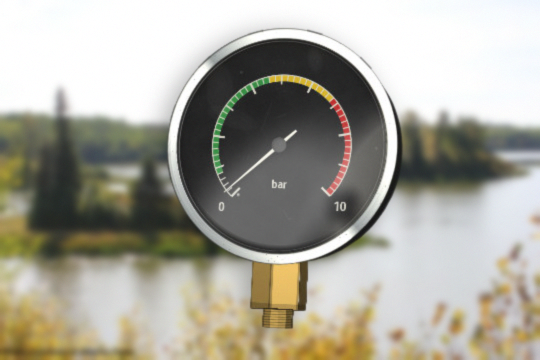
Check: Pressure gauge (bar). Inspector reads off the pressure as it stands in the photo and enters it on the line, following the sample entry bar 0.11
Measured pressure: bar 0.2
